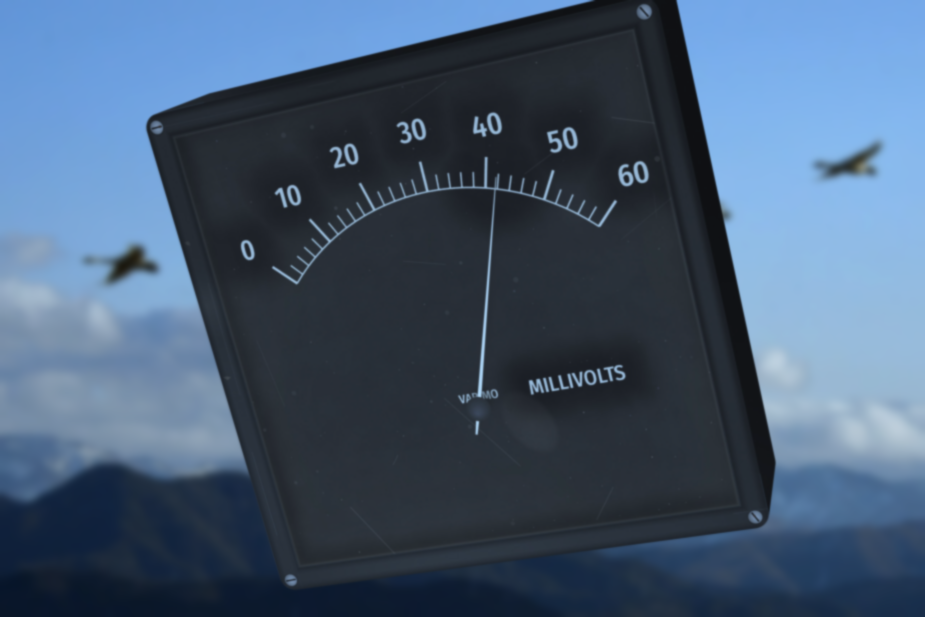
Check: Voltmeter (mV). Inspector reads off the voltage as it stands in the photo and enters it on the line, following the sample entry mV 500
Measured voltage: mV 42
